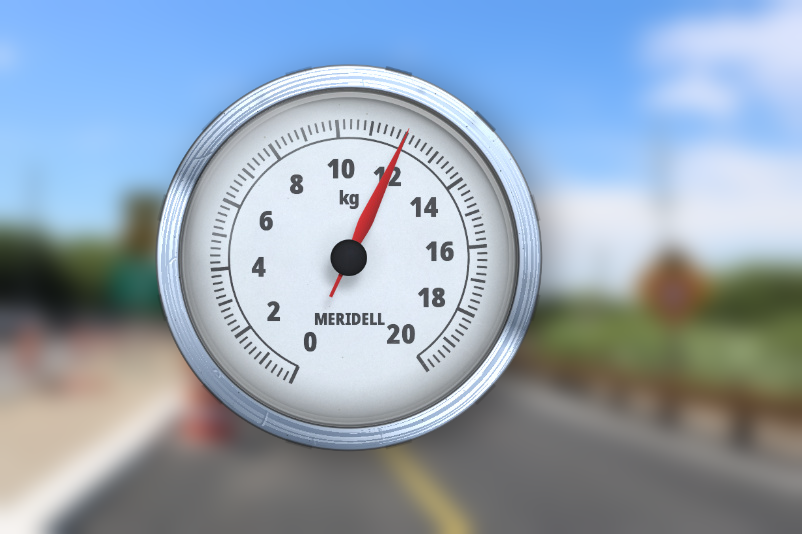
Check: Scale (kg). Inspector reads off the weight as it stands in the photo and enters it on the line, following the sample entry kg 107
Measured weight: kg 12
